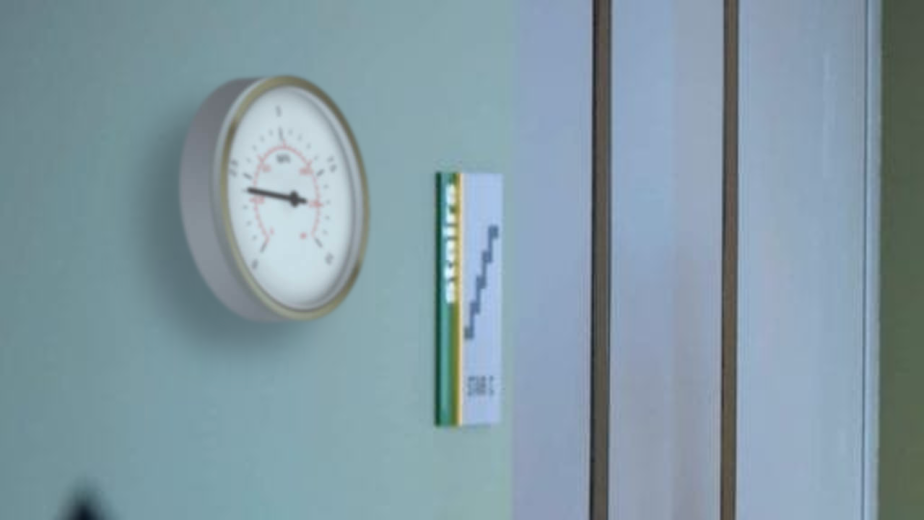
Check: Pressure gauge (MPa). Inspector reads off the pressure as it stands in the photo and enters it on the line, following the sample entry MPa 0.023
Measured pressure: MPa 2
